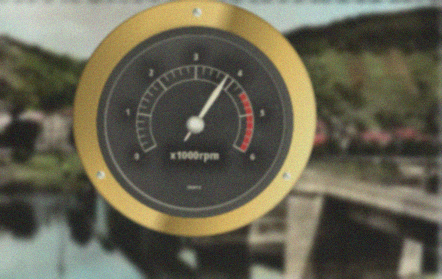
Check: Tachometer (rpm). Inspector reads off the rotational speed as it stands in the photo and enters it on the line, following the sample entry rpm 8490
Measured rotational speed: rpm 3800
